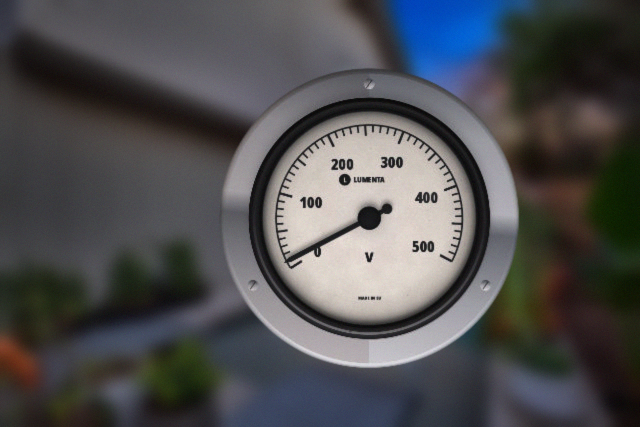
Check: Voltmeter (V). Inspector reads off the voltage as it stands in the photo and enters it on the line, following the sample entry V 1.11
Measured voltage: V 10
